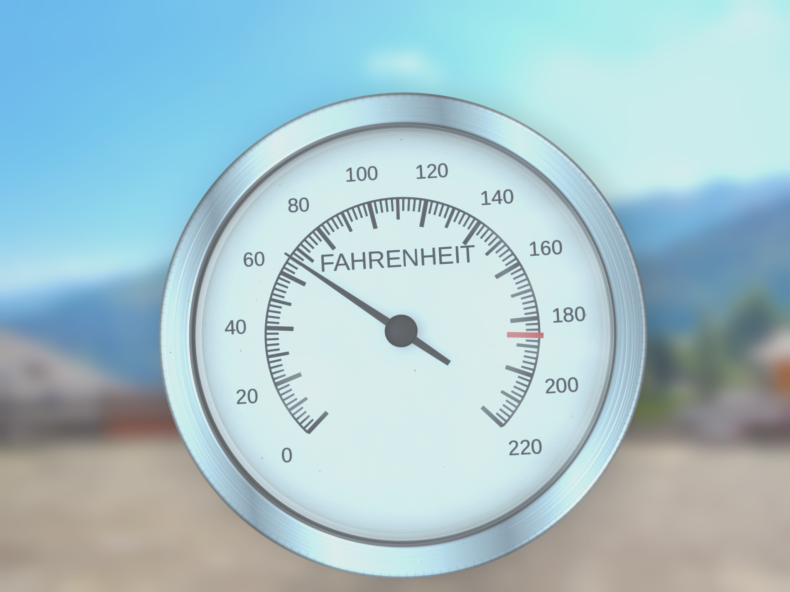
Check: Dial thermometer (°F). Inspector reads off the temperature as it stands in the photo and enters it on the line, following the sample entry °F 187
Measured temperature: °F 66
